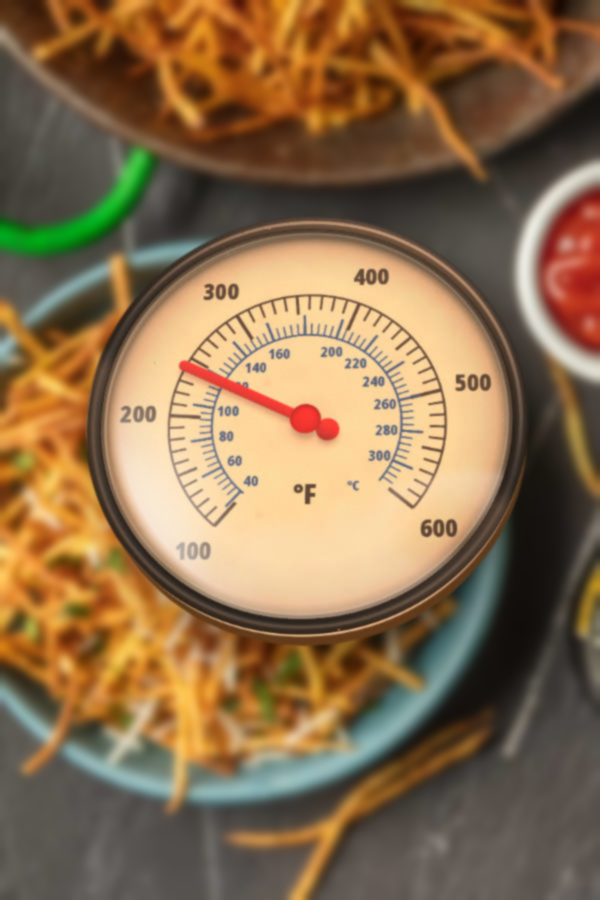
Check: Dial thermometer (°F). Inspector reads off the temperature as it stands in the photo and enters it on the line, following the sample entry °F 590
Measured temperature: °F 240
